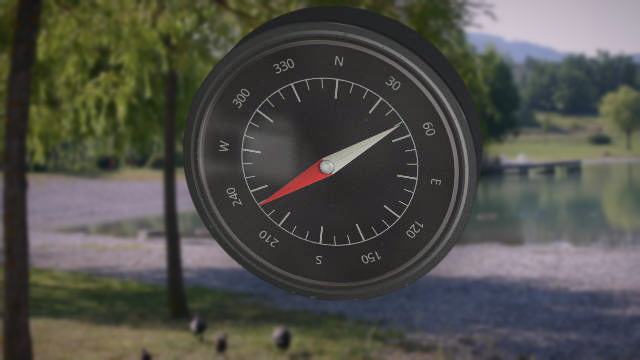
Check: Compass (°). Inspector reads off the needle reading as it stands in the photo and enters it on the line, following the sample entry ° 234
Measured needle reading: ° 230
